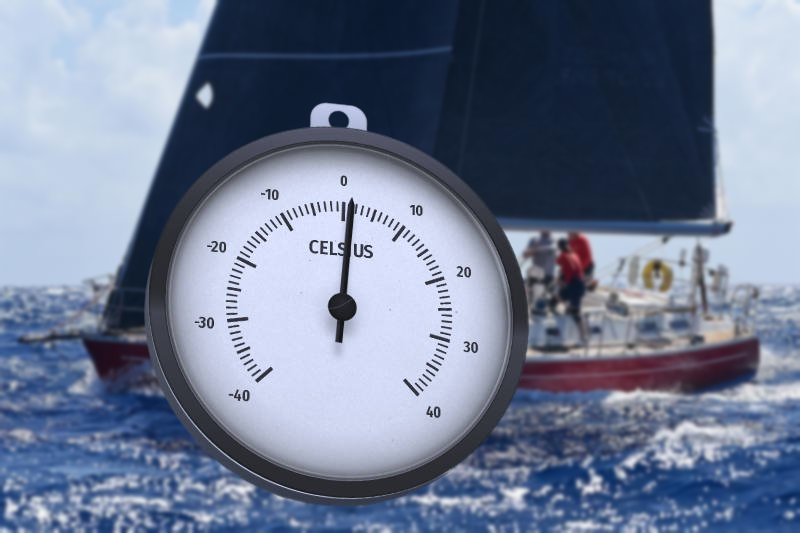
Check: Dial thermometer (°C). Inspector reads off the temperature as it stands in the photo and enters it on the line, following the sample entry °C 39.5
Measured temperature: °C 1
